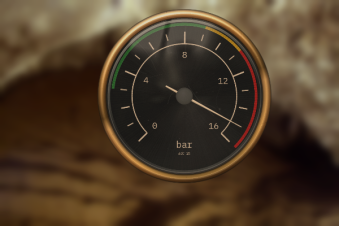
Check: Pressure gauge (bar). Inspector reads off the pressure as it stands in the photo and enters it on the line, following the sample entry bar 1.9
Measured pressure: bar 15
